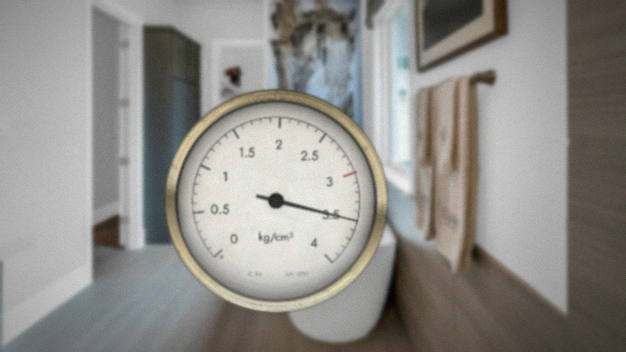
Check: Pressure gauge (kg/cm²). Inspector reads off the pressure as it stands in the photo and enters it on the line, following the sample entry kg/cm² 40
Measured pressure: kg/cm² 3.5
